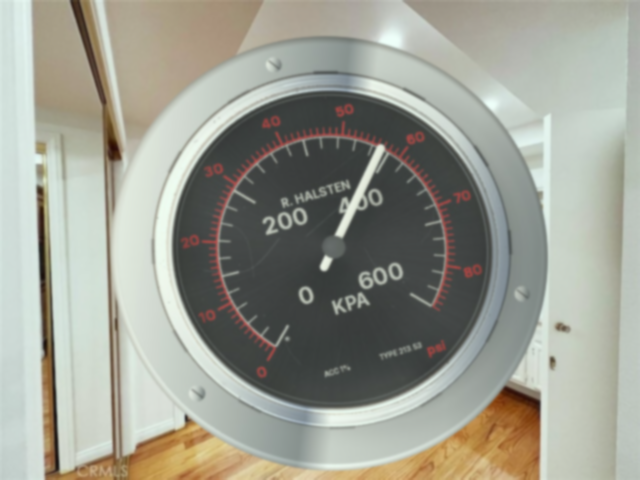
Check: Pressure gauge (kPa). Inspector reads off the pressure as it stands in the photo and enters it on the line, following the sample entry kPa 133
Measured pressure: kPa 390
